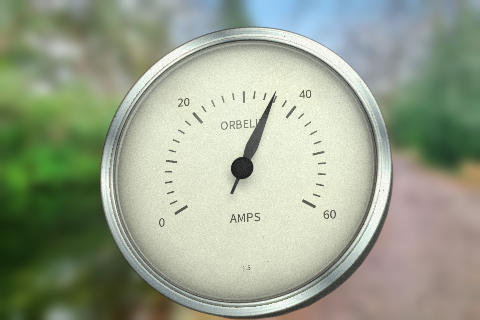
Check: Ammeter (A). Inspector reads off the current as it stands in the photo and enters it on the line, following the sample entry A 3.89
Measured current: A 36
